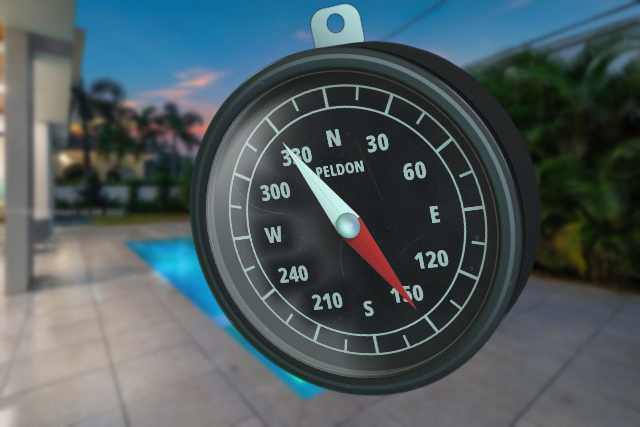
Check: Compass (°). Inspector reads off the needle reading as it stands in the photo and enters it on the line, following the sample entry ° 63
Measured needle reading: ° 150
